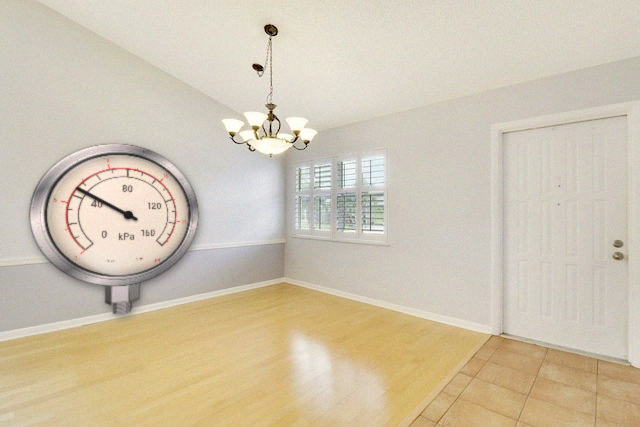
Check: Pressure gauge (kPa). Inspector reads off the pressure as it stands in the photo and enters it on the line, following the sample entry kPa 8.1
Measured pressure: kPa 45
